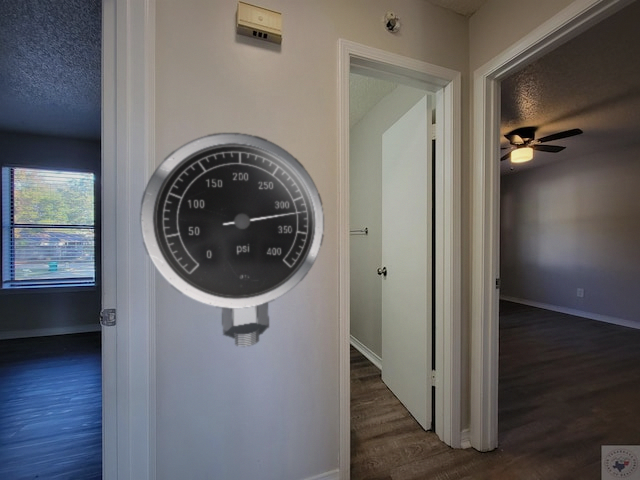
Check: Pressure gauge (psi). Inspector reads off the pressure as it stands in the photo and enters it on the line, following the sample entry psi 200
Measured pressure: psi 320
